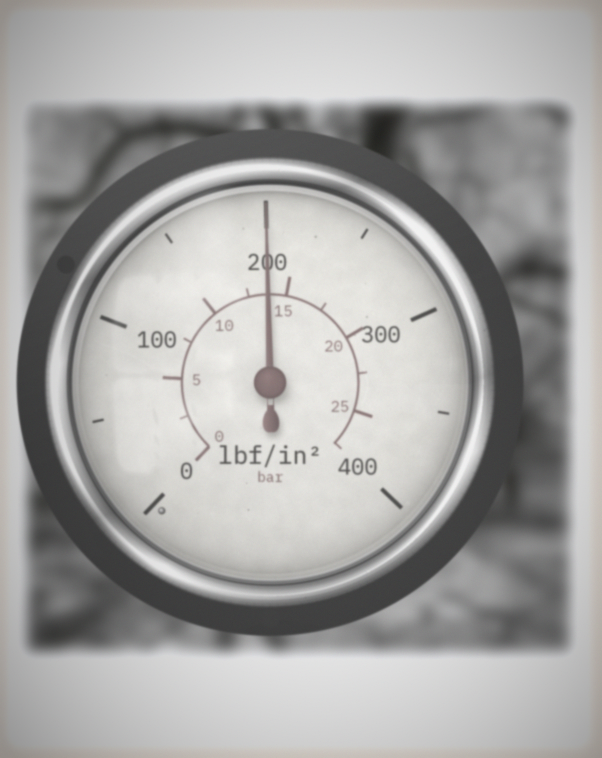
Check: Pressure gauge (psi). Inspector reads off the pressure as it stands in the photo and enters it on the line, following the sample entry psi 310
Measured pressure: psi 200
